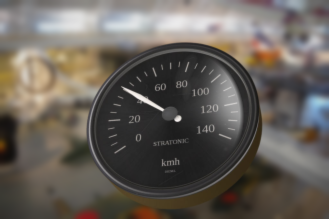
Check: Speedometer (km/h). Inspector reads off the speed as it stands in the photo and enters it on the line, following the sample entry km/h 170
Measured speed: km/h 40
